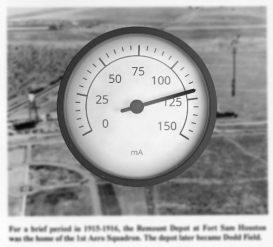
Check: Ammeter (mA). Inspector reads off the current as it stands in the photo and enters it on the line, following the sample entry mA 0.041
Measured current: mA 120
